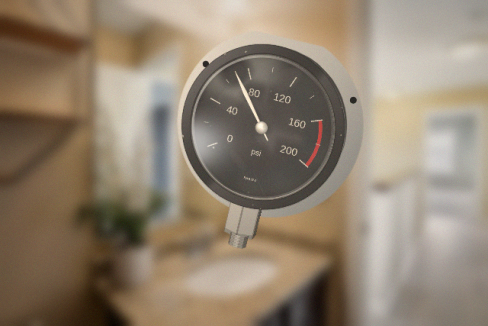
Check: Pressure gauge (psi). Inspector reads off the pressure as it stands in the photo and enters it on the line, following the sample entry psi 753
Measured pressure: psi 70
